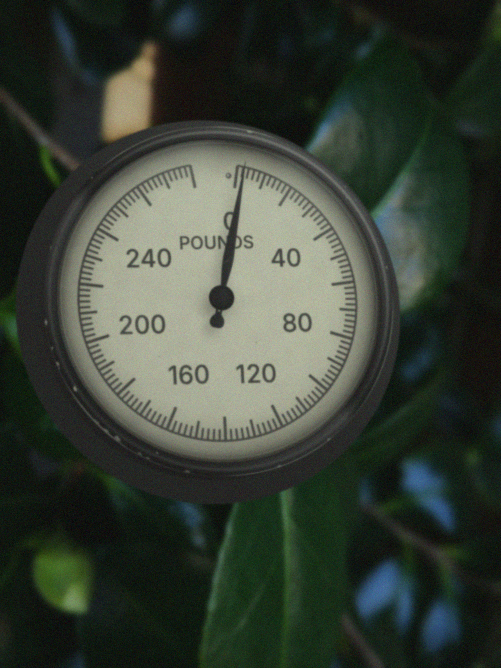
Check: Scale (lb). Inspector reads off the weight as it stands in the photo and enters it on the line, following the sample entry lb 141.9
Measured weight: lb 2
